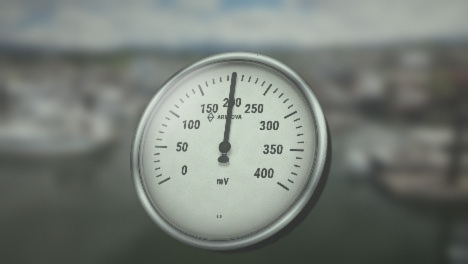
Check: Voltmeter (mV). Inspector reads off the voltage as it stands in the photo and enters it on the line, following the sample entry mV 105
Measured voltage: mV 200
